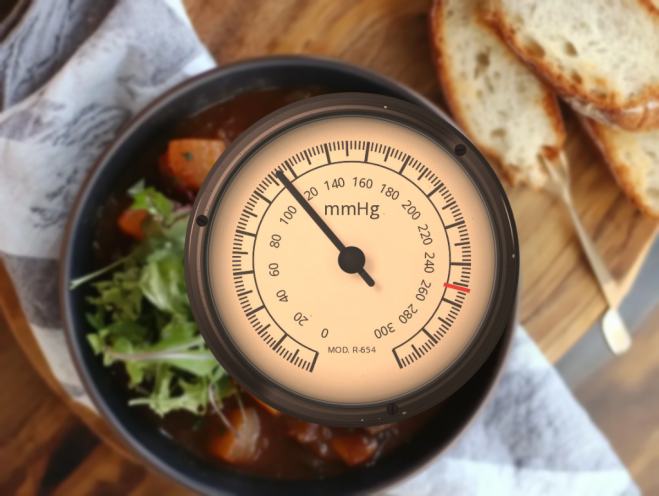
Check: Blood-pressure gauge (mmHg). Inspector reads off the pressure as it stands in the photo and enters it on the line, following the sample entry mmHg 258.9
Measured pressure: mmHg 114
